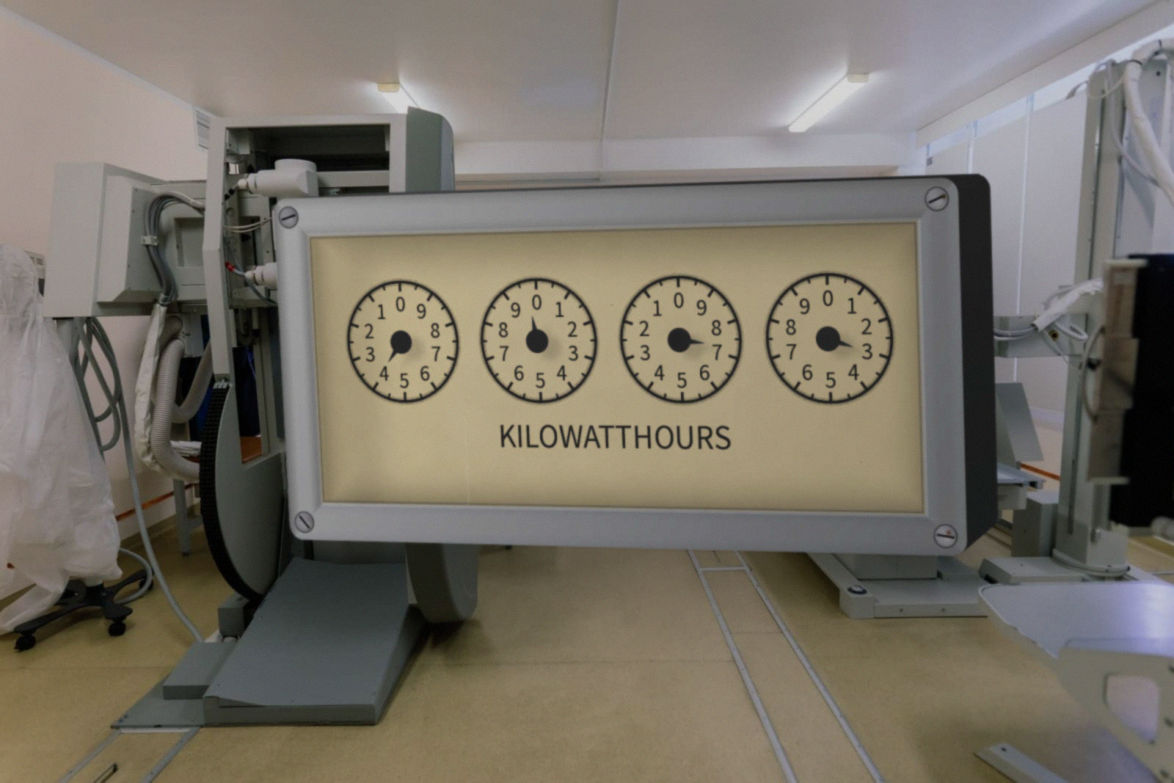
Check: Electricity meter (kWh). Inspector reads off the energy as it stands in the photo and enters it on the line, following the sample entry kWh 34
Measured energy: kWh 3973
